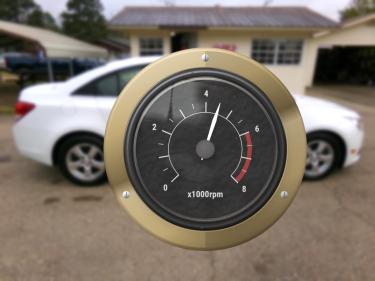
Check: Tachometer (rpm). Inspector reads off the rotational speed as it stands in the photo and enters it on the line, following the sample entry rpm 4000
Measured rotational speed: rpm 4500
